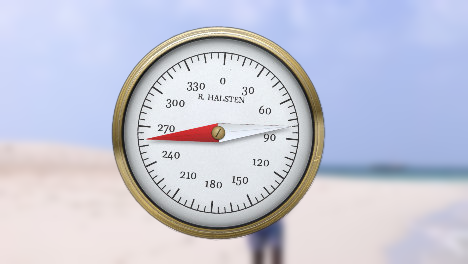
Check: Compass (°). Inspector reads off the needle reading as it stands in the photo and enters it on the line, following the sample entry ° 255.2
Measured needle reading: ° 260
